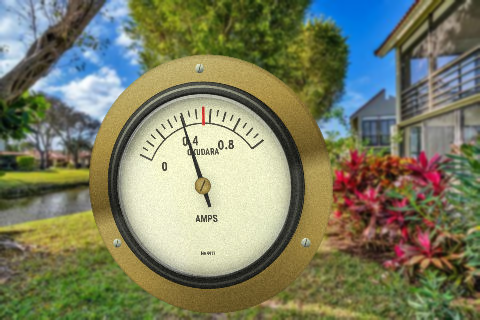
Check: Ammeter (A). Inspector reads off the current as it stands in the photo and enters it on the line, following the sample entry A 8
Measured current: A 0.4
